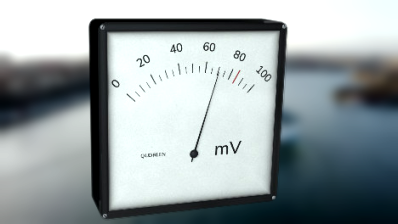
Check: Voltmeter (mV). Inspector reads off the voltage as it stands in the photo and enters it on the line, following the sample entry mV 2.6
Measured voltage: mV 70
